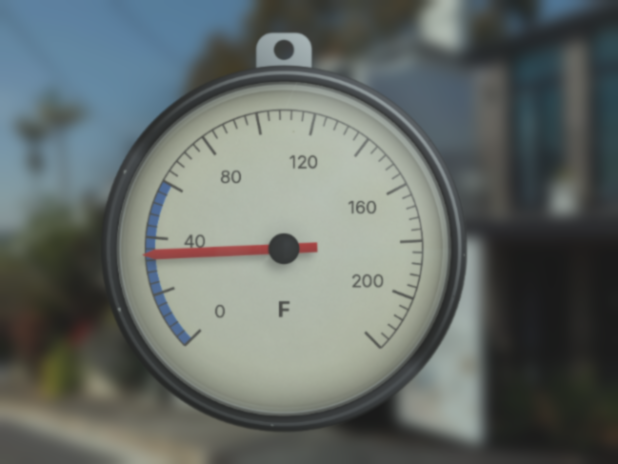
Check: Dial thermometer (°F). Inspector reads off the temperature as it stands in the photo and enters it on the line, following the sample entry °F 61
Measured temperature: °F 34
